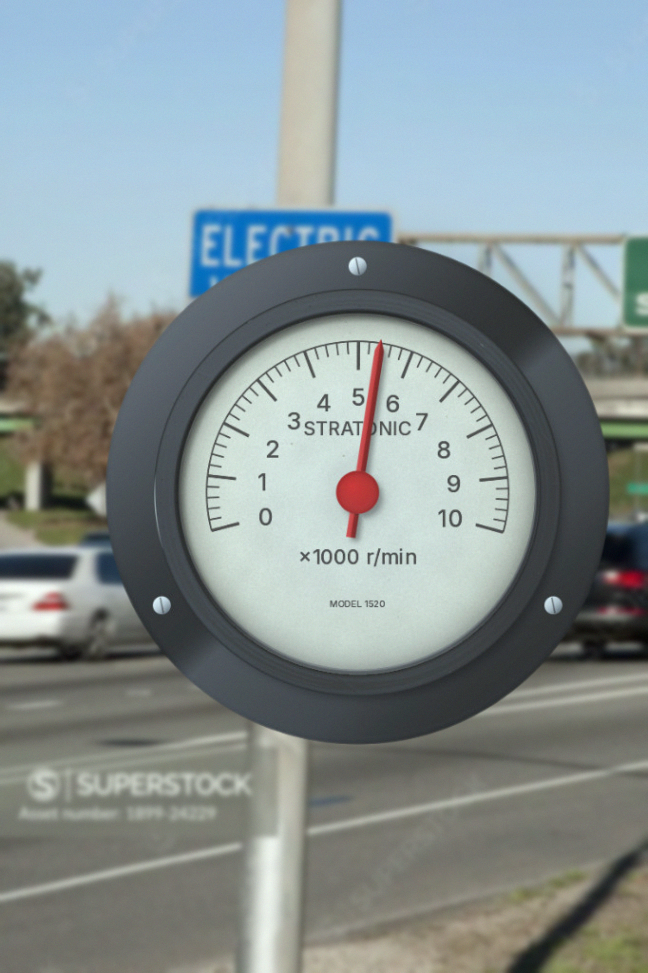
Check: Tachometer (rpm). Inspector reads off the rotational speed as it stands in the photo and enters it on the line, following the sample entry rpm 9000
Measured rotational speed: rpm 5400
